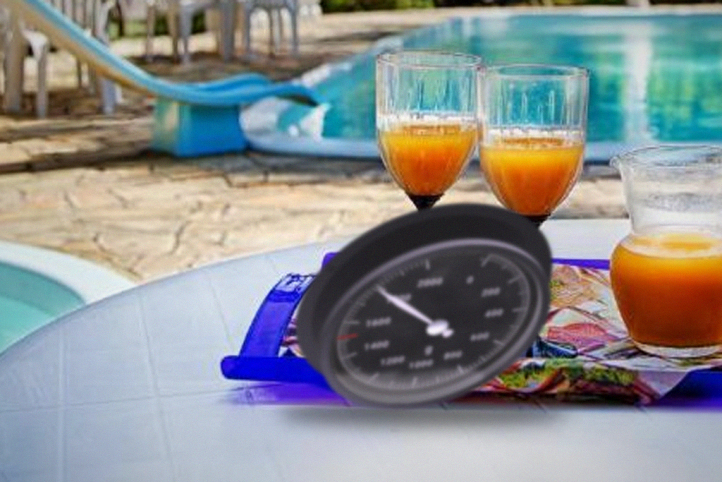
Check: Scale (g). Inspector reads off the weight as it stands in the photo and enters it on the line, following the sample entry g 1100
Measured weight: g 1800
